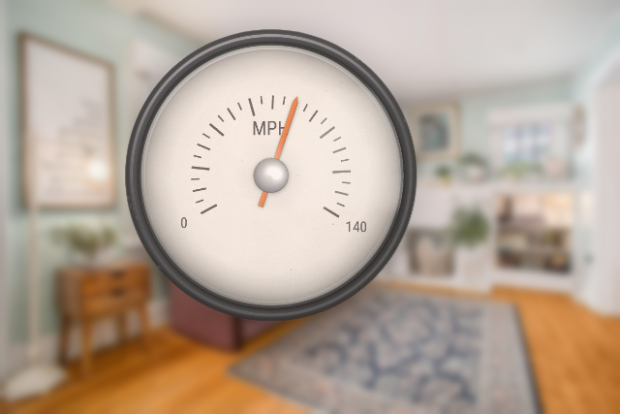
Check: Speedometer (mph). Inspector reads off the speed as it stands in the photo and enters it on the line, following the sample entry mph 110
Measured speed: mph 80
